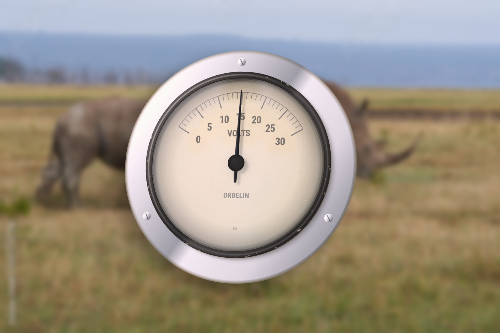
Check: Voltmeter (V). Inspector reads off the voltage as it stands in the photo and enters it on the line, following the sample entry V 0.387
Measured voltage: V 15
